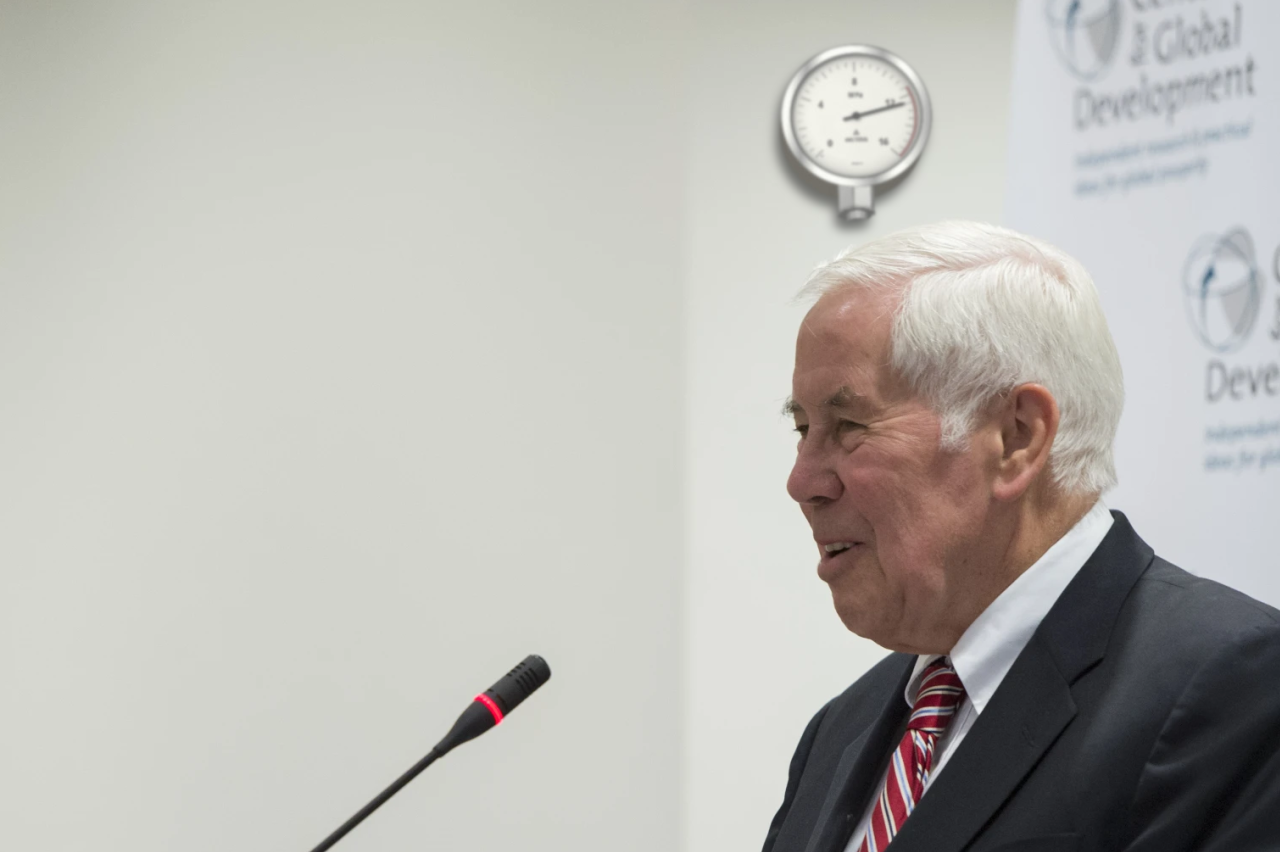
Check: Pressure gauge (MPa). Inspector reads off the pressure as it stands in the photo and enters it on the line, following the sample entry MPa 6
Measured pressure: MPa 12.5
